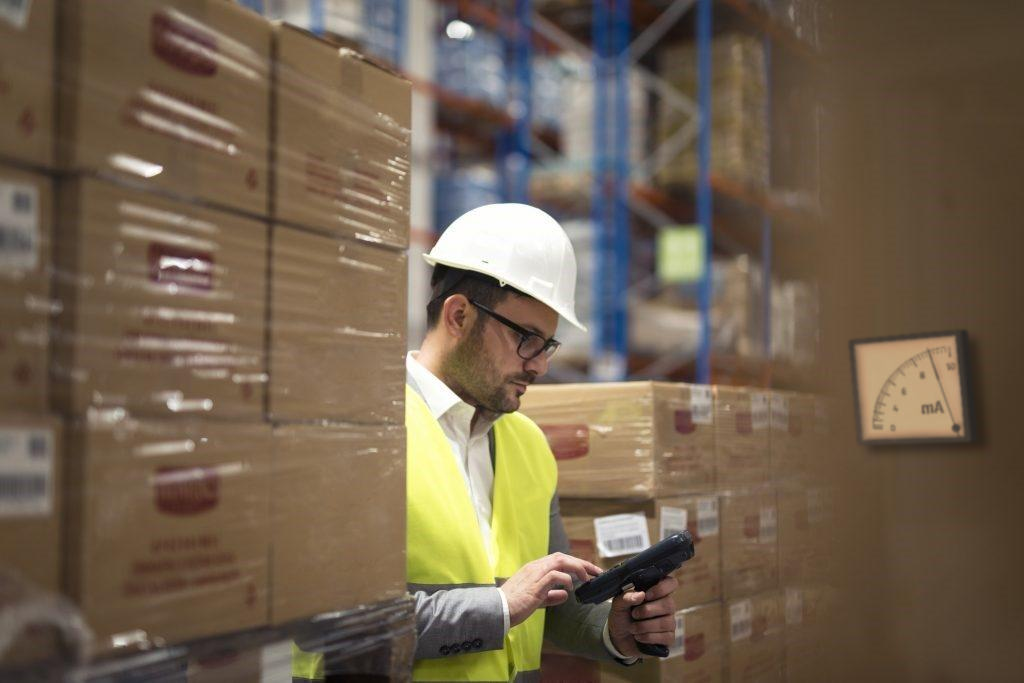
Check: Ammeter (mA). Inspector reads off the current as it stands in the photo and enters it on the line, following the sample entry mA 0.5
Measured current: mA 9
